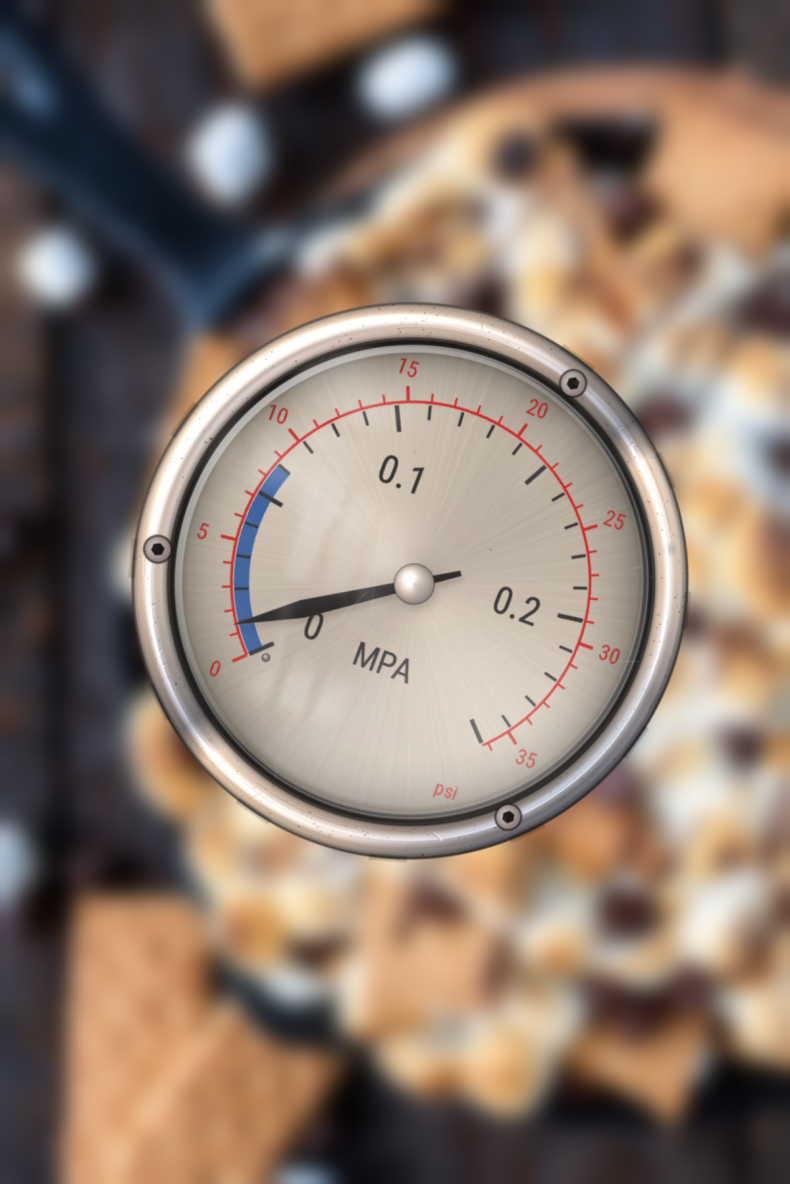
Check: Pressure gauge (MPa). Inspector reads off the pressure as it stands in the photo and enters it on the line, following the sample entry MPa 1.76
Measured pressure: MPa 0.01
